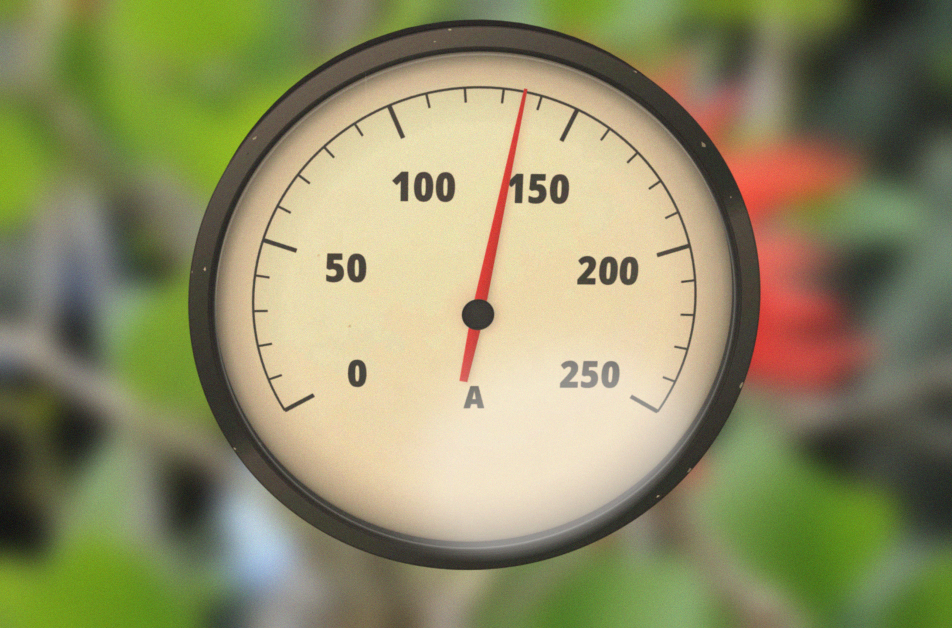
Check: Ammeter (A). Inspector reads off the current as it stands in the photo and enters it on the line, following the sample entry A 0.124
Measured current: A 135
